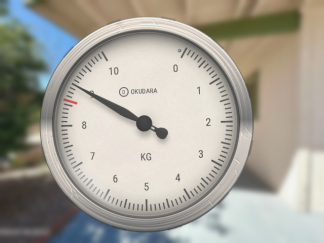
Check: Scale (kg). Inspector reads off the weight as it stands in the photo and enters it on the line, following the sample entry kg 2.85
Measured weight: kg 9
